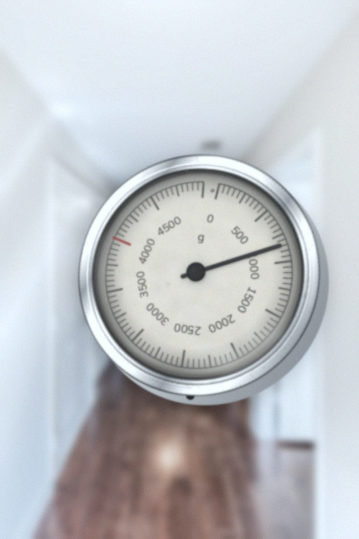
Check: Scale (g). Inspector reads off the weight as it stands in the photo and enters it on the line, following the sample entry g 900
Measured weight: g 850
